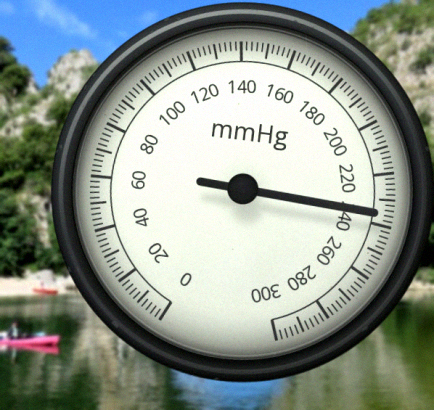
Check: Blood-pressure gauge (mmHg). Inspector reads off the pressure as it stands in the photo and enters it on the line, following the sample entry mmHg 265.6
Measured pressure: mmHg 236
